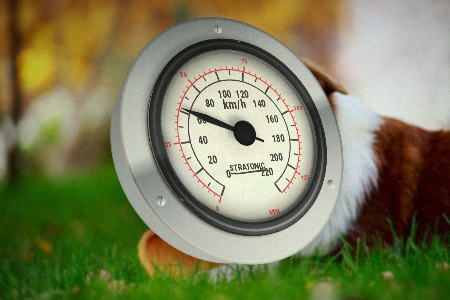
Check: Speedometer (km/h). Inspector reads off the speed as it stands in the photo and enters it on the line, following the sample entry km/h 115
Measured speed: km/h 60
